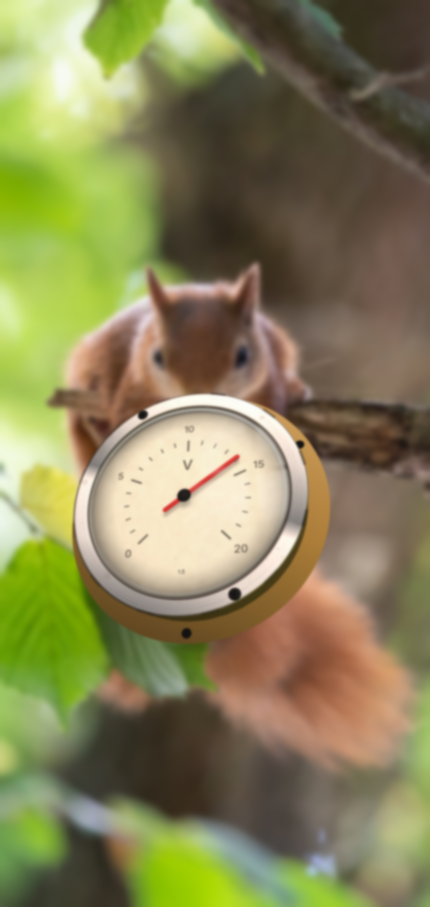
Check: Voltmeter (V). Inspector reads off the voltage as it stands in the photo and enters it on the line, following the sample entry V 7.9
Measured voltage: V 14
